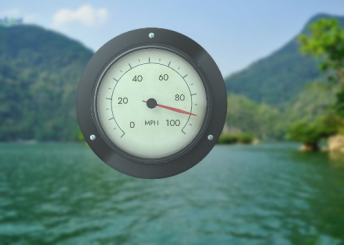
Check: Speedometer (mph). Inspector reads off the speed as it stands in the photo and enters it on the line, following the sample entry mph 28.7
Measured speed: mph 90
